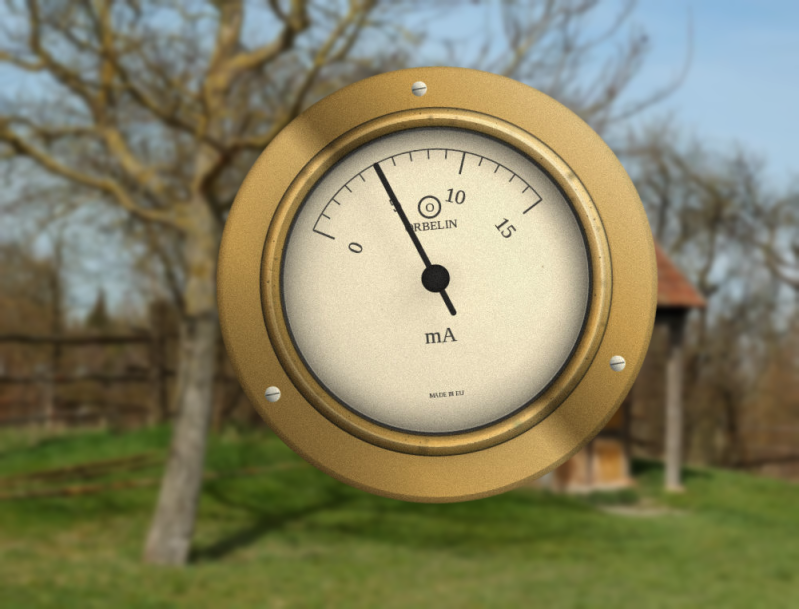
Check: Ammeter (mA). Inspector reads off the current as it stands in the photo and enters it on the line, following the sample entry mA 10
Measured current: mA 5
